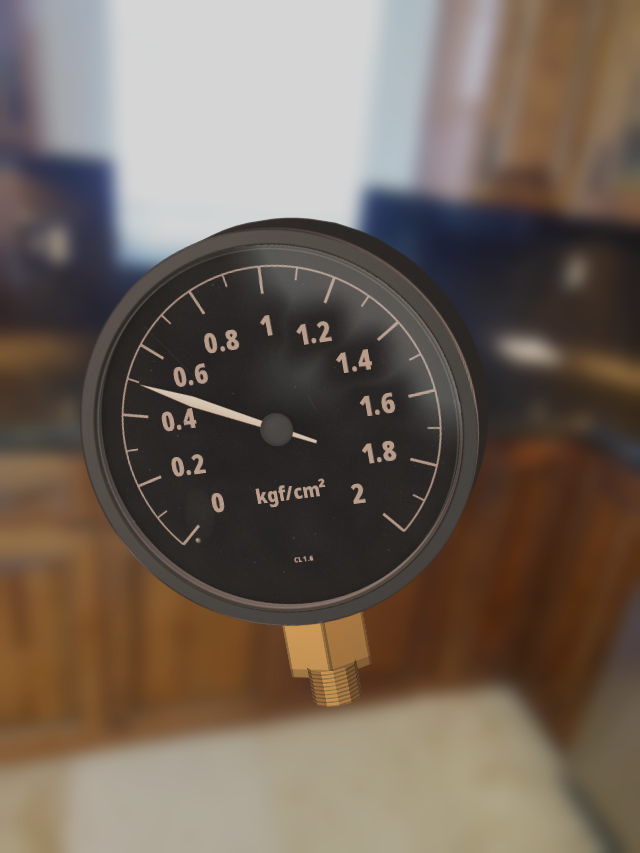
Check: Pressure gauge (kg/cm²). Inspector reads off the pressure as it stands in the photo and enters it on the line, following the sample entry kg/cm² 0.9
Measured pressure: kg/cm² 0.5
